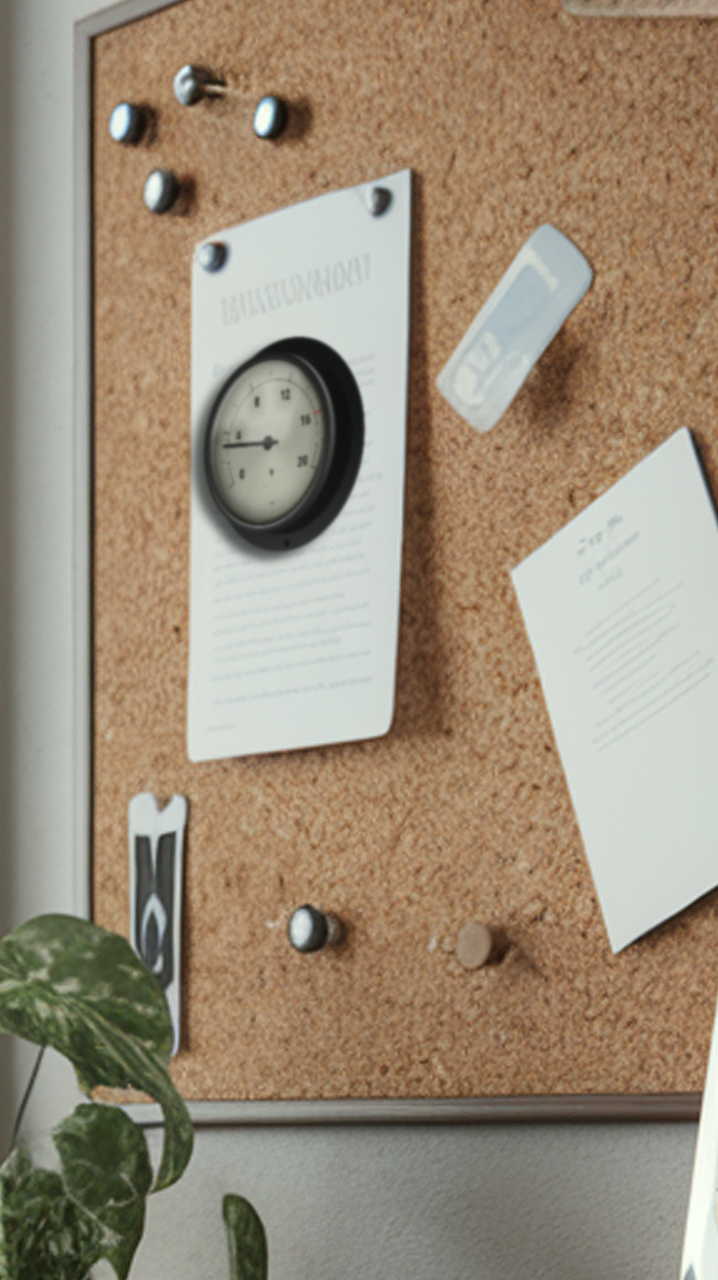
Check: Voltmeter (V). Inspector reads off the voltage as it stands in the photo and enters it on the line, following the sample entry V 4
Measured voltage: V 3
